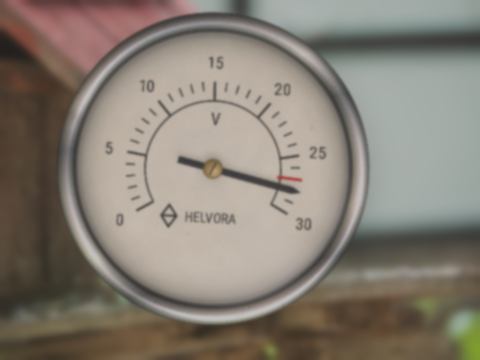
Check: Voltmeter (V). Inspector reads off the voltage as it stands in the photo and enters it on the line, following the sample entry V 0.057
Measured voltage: V 28
